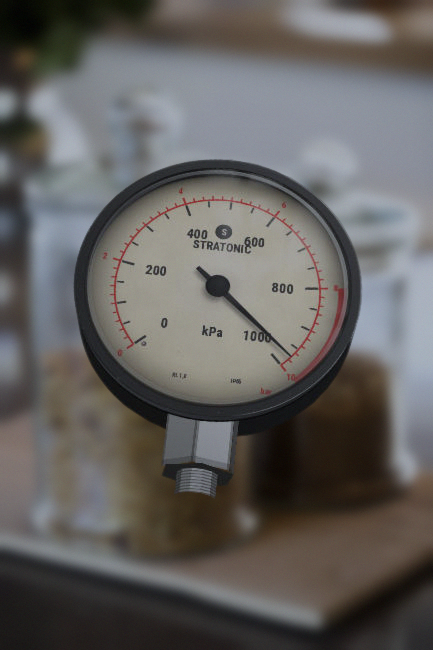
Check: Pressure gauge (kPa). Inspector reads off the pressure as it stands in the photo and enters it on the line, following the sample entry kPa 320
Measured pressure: kPa 975
